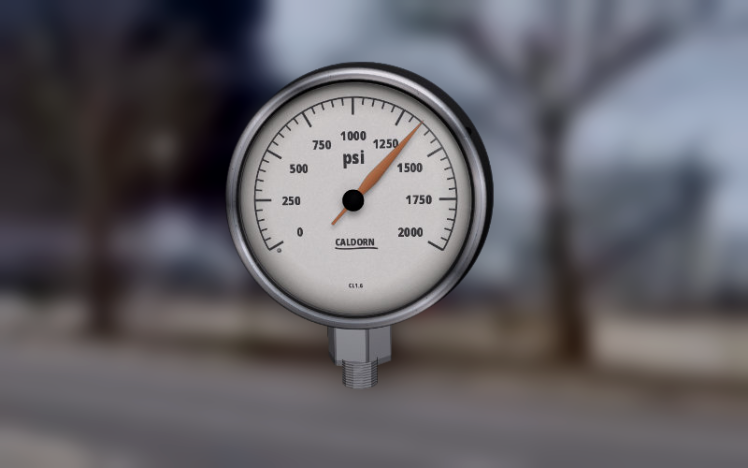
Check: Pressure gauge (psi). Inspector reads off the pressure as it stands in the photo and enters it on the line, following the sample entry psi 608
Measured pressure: psi 1350
